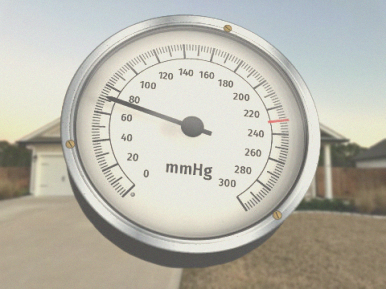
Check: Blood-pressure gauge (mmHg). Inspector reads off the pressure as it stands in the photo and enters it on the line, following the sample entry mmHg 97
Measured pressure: mmHg 70
